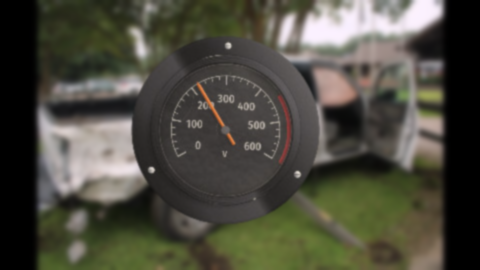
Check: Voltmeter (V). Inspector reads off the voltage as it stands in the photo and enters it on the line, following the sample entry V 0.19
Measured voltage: V 220
